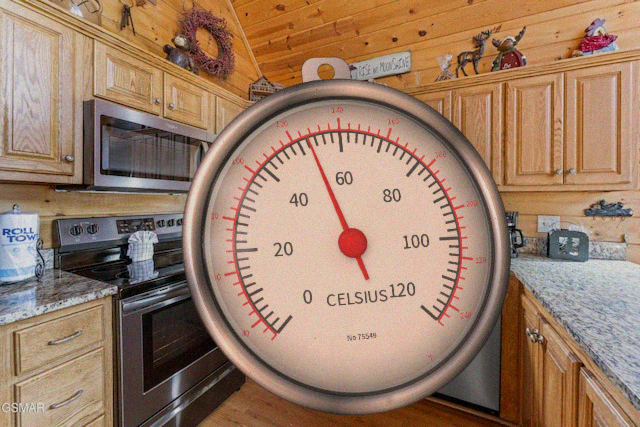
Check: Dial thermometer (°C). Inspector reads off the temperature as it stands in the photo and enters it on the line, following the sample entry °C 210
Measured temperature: °C 52
